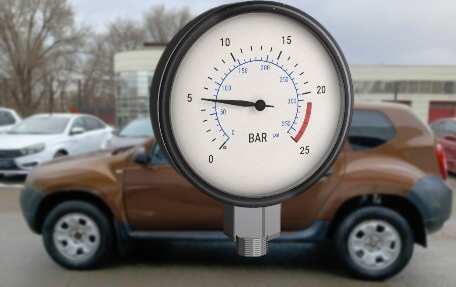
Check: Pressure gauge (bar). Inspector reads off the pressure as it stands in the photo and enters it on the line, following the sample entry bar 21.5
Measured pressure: bar 5
